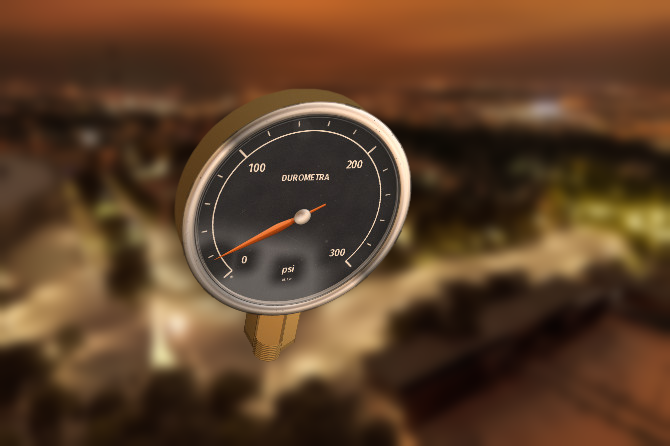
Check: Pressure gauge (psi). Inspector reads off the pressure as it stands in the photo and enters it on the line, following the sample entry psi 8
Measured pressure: psi 20
